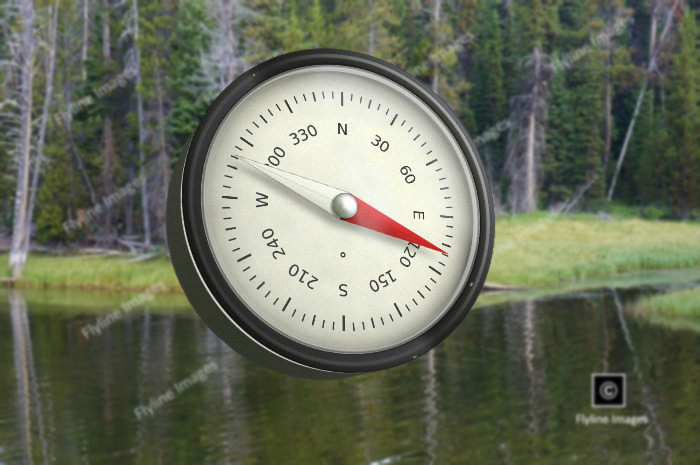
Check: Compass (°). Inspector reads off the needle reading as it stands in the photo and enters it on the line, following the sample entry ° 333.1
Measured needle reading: ° 110
